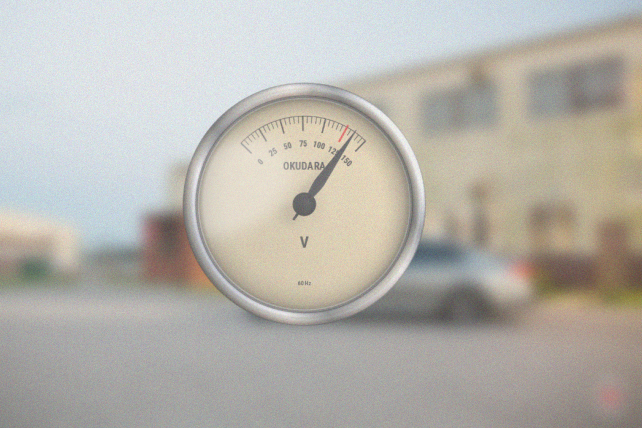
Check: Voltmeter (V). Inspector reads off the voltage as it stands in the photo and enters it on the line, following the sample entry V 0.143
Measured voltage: V 135
